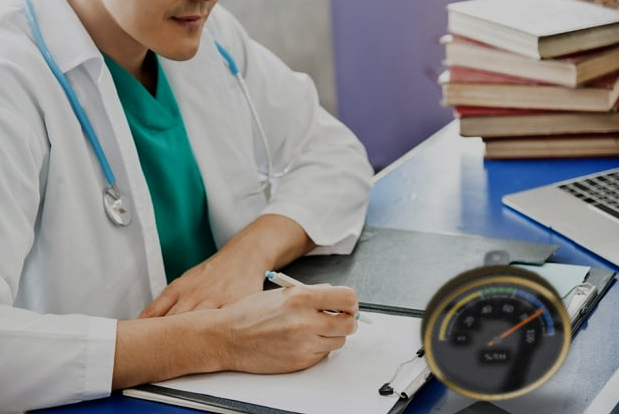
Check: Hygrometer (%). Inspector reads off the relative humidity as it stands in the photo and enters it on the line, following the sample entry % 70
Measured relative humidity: % 80
